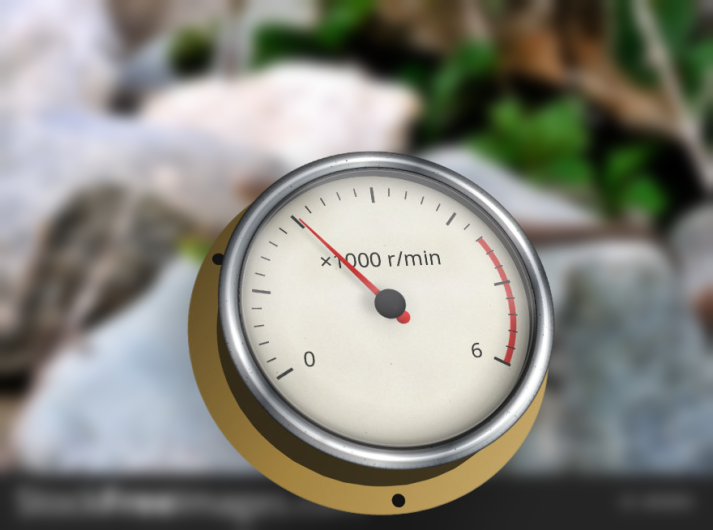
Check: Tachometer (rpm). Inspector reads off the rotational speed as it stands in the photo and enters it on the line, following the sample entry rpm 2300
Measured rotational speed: rpm 2000
